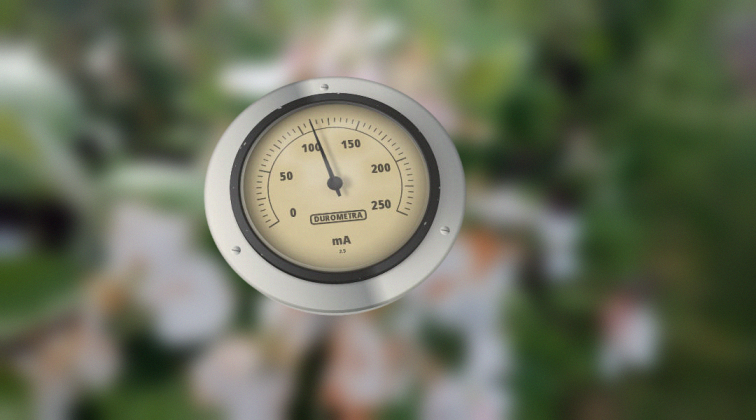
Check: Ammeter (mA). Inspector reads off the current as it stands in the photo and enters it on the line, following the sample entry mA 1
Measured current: mA 110
